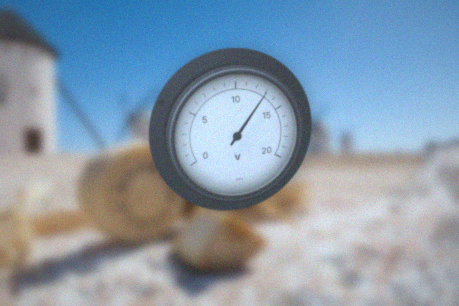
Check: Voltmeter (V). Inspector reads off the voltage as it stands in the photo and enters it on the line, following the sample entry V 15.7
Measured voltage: V 13
